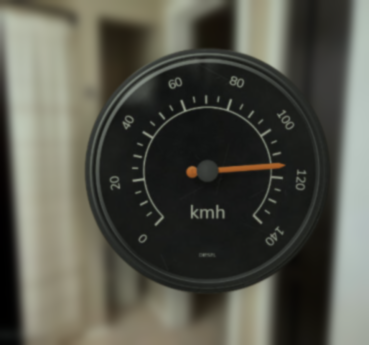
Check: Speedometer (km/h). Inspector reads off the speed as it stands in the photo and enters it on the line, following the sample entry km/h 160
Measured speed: km/h 115
